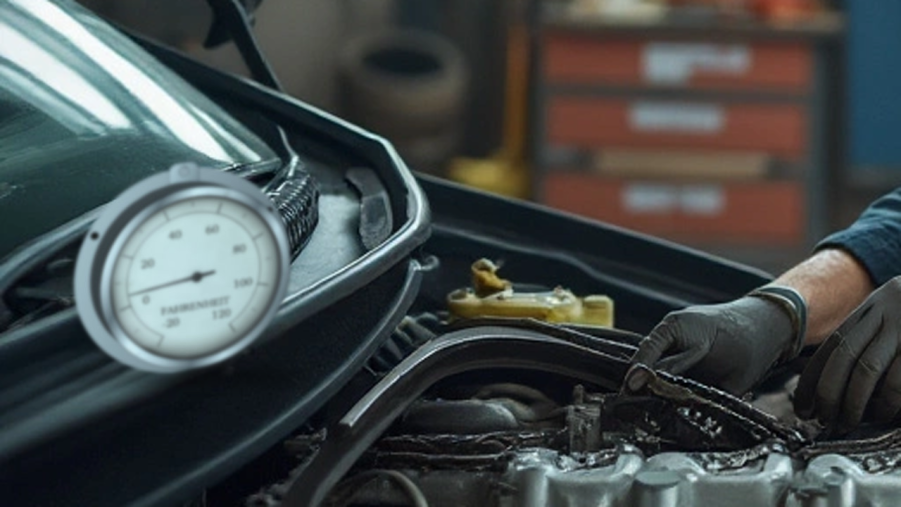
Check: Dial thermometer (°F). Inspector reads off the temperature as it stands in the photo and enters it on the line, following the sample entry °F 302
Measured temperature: °F 5
